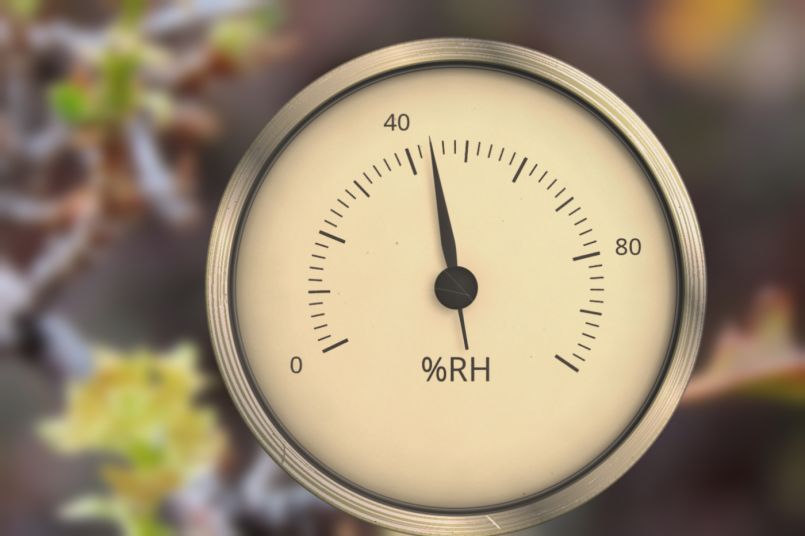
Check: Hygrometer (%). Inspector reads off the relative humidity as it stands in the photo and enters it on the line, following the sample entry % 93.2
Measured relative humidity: % 44
